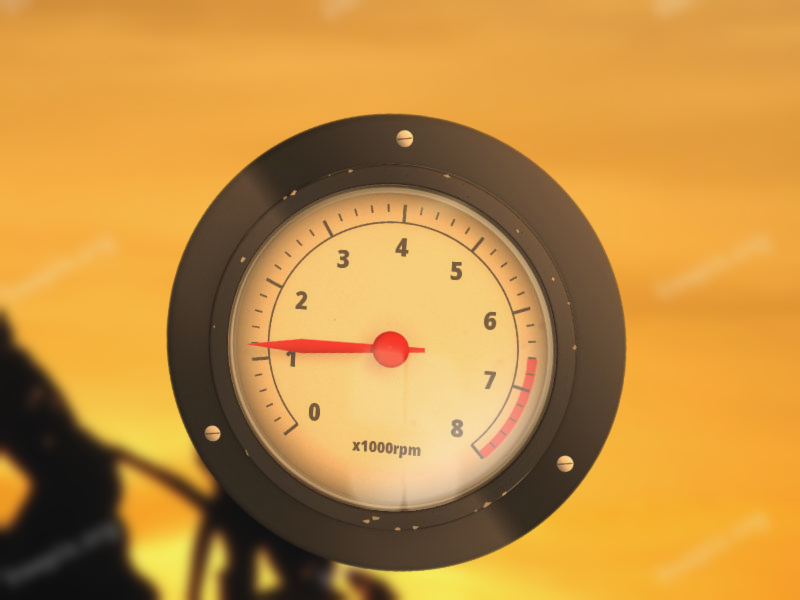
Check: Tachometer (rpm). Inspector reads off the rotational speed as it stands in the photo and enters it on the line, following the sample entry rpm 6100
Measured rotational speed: rpm 1200
